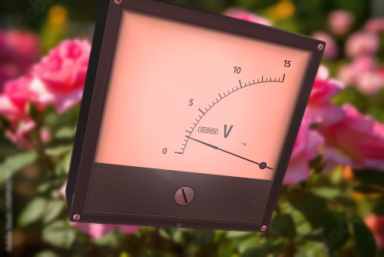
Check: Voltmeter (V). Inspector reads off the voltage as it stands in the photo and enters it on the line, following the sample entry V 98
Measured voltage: V 2
